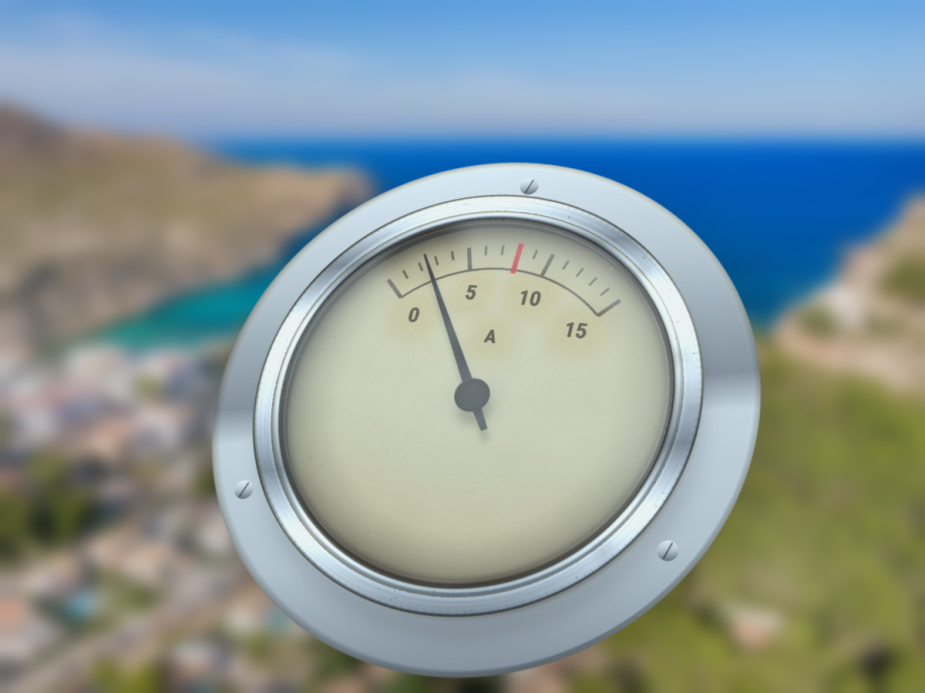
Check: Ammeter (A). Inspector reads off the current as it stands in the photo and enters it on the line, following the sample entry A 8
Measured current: A 2.5
